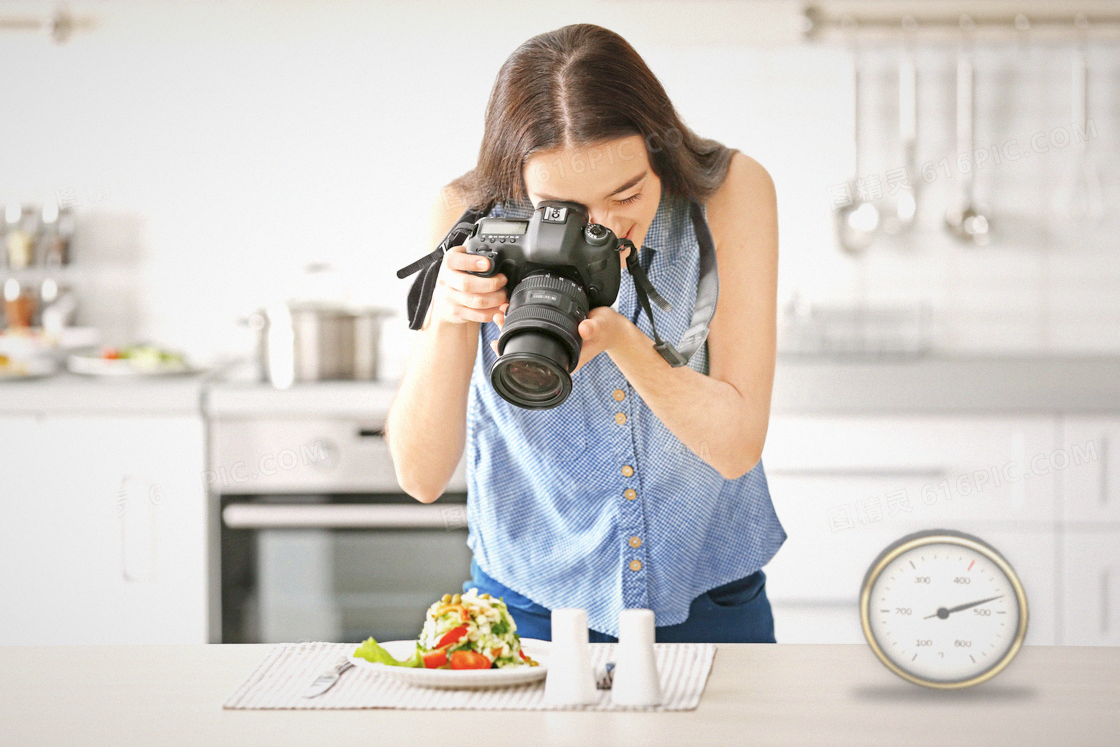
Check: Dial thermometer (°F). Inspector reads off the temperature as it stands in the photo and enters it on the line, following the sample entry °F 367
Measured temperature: °F 470
